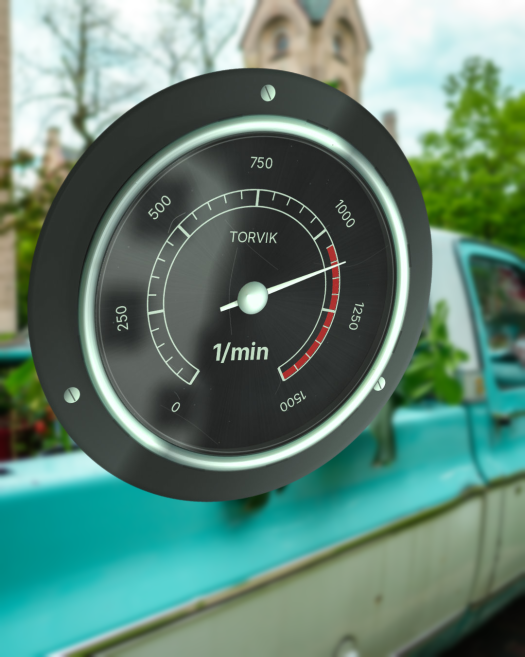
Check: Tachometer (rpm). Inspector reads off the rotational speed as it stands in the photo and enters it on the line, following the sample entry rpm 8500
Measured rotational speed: rpm 1100
